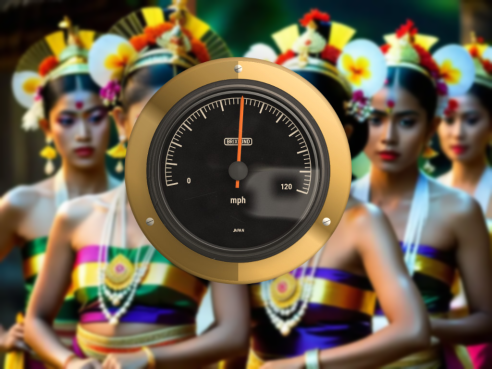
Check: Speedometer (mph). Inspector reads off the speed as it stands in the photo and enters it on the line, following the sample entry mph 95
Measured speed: mph 60
